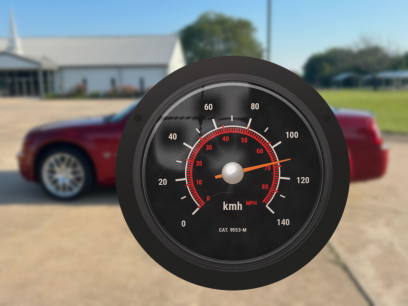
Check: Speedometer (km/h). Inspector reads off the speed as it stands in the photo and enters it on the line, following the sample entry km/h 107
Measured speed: km/h 110
